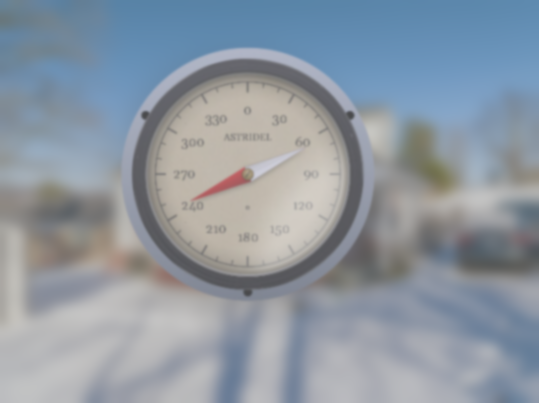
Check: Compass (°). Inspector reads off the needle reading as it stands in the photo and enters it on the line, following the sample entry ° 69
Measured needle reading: ° 245
